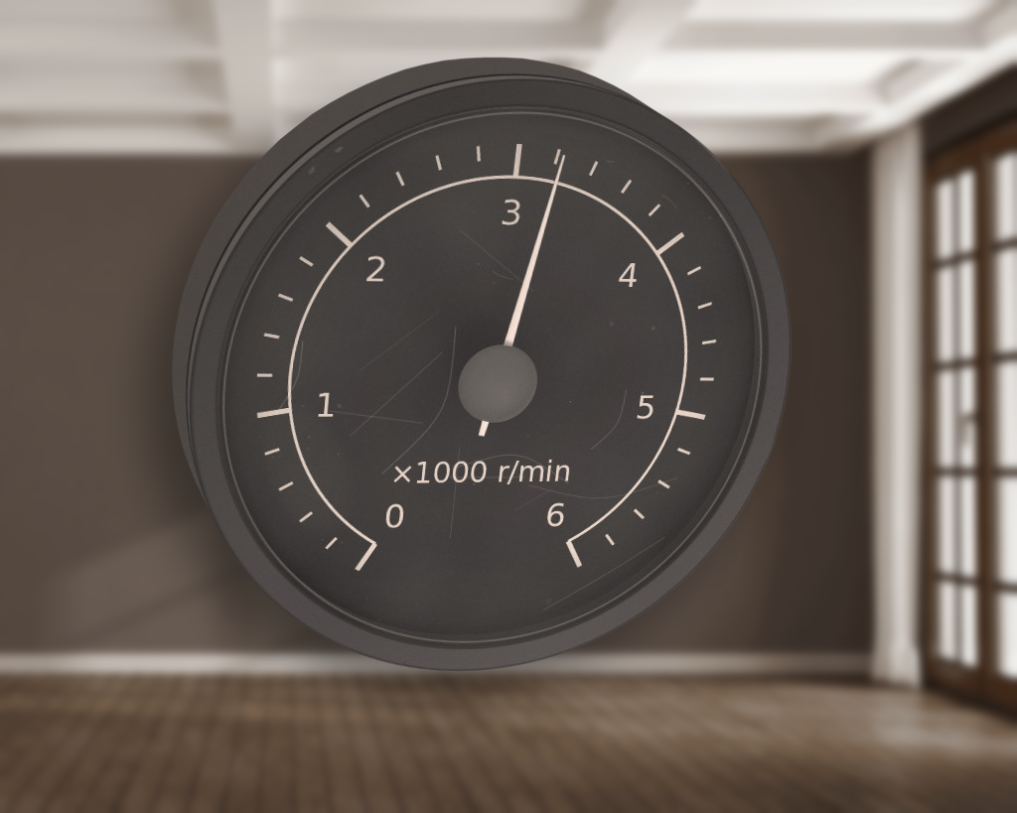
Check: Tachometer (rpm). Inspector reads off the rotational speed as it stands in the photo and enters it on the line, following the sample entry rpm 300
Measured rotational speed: rpm 3200
